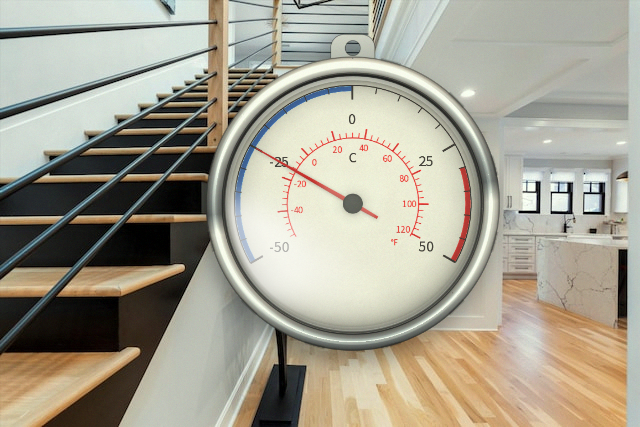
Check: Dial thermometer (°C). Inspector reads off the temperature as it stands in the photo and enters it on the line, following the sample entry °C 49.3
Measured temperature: °C -25
